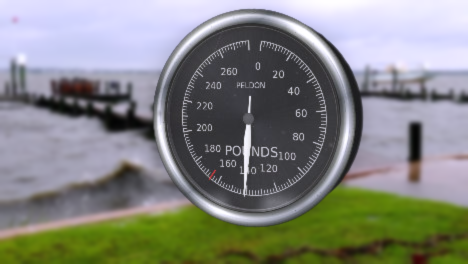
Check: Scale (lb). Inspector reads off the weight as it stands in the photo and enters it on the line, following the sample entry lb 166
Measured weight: lb 140
